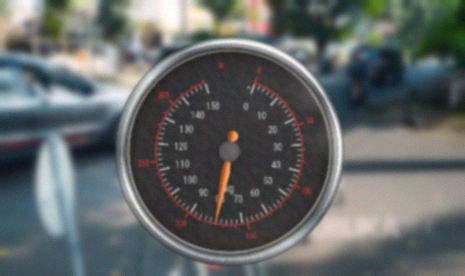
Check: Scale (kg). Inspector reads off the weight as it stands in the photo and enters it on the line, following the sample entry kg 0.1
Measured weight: kg 80
